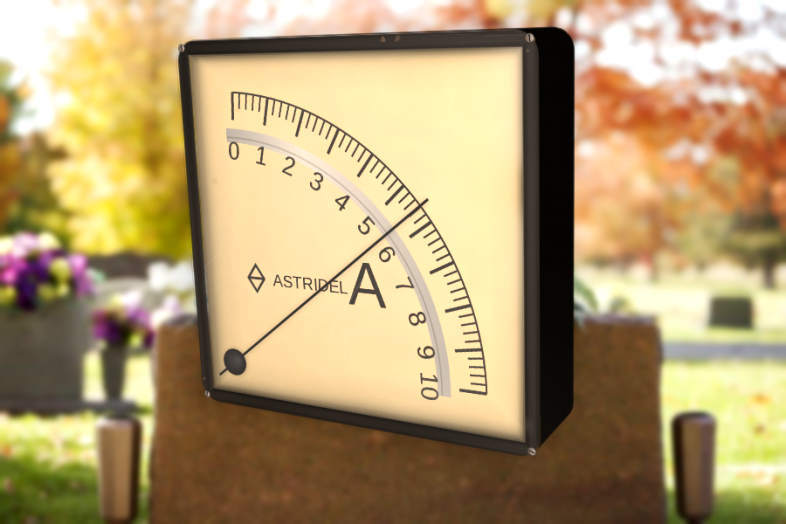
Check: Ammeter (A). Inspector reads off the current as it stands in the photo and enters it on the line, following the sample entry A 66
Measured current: A 5.6
